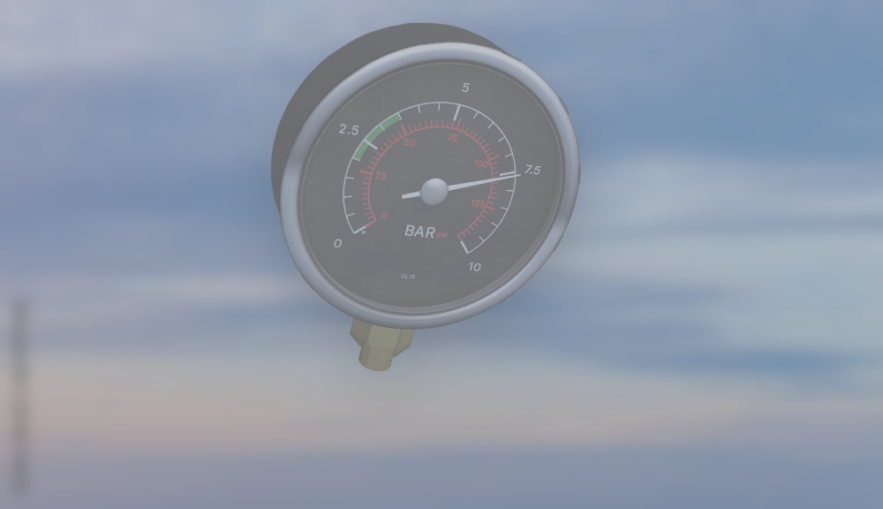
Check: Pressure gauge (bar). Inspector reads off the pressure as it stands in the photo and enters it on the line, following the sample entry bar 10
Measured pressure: bar 7.5
